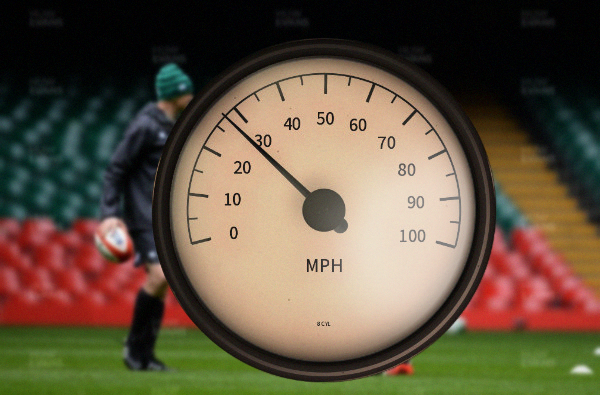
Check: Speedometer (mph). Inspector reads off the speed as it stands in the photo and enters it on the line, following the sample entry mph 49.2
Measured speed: mph 27.5
